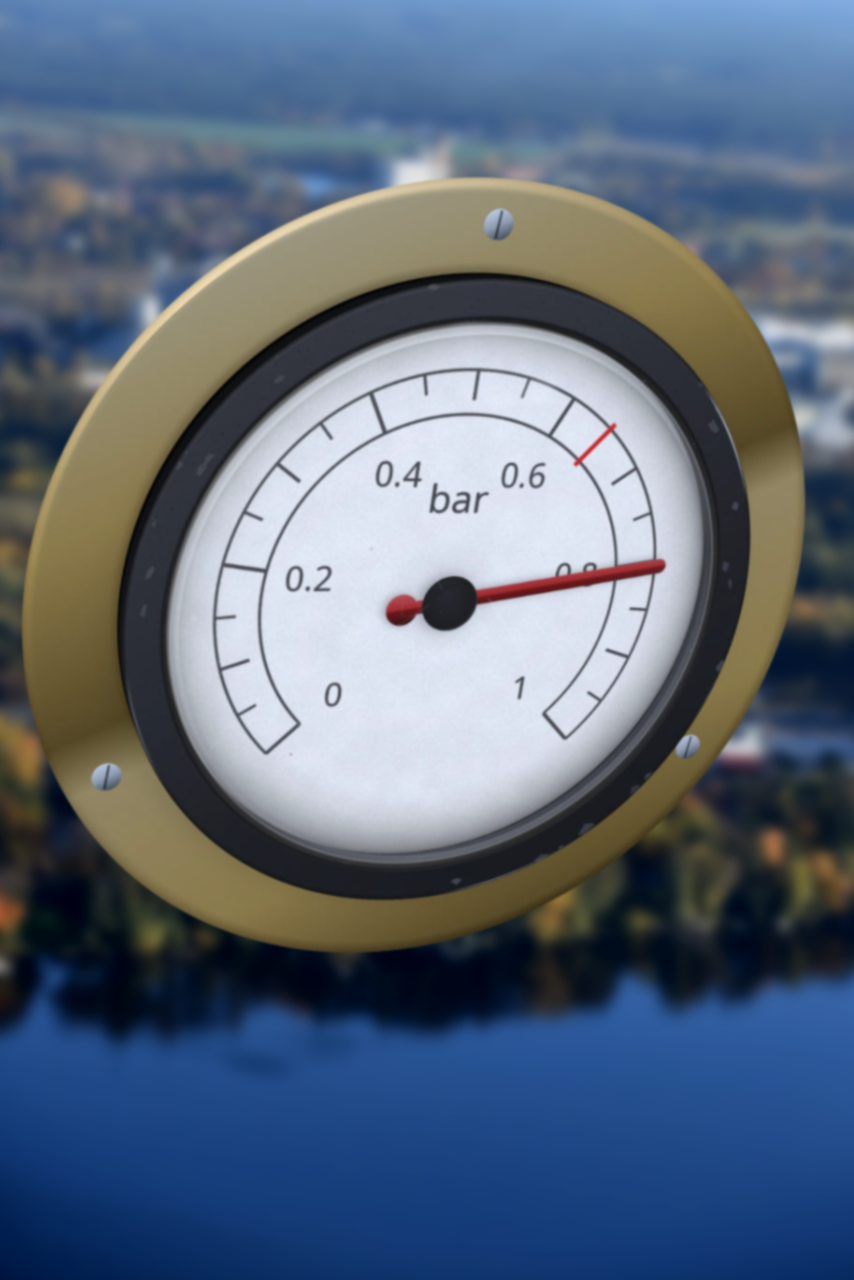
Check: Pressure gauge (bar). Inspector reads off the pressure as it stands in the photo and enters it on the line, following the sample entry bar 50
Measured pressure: bar 0.8
